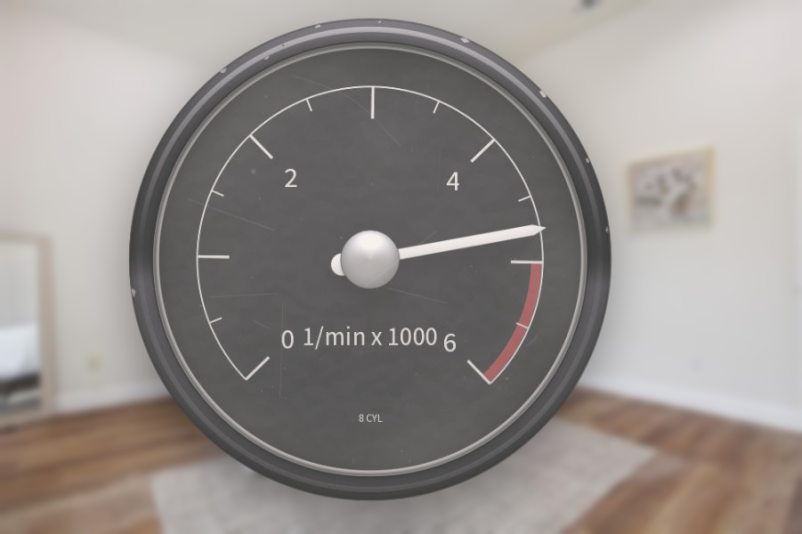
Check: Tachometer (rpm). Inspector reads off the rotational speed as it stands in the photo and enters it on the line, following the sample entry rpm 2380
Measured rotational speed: rpm 4750
